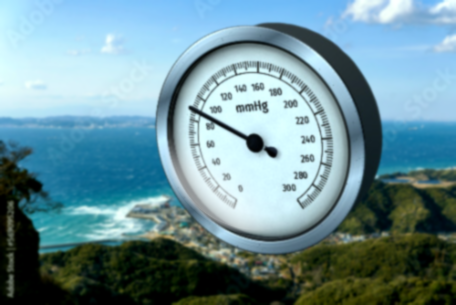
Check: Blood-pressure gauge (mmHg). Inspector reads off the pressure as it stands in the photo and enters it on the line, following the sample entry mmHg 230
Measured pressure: mmHg 90
